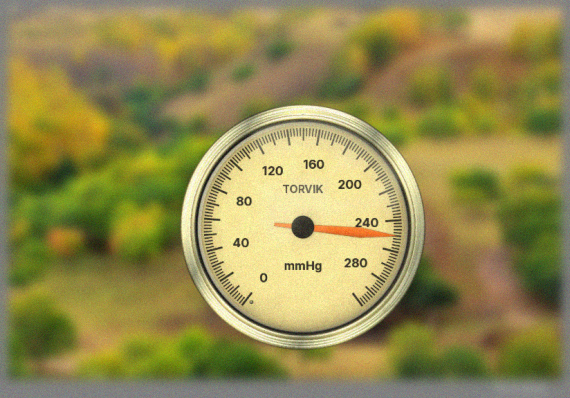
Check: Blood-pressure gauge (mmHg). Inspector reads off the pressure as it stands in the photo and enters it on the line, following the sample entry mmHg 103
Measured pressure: mmHg 250
